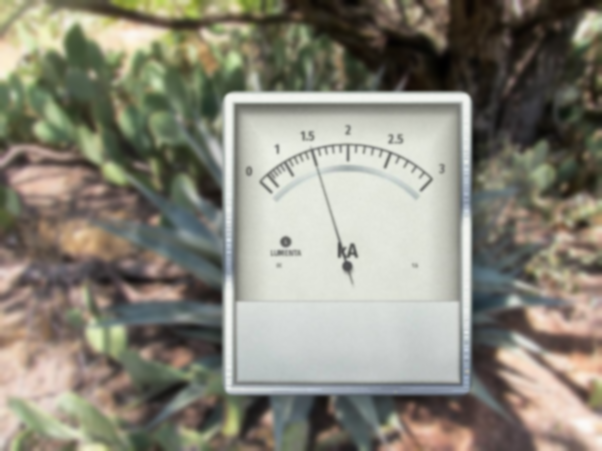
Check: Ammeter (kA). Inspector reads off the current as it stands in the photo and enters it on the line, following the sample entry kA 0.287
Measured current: kA 1.5
